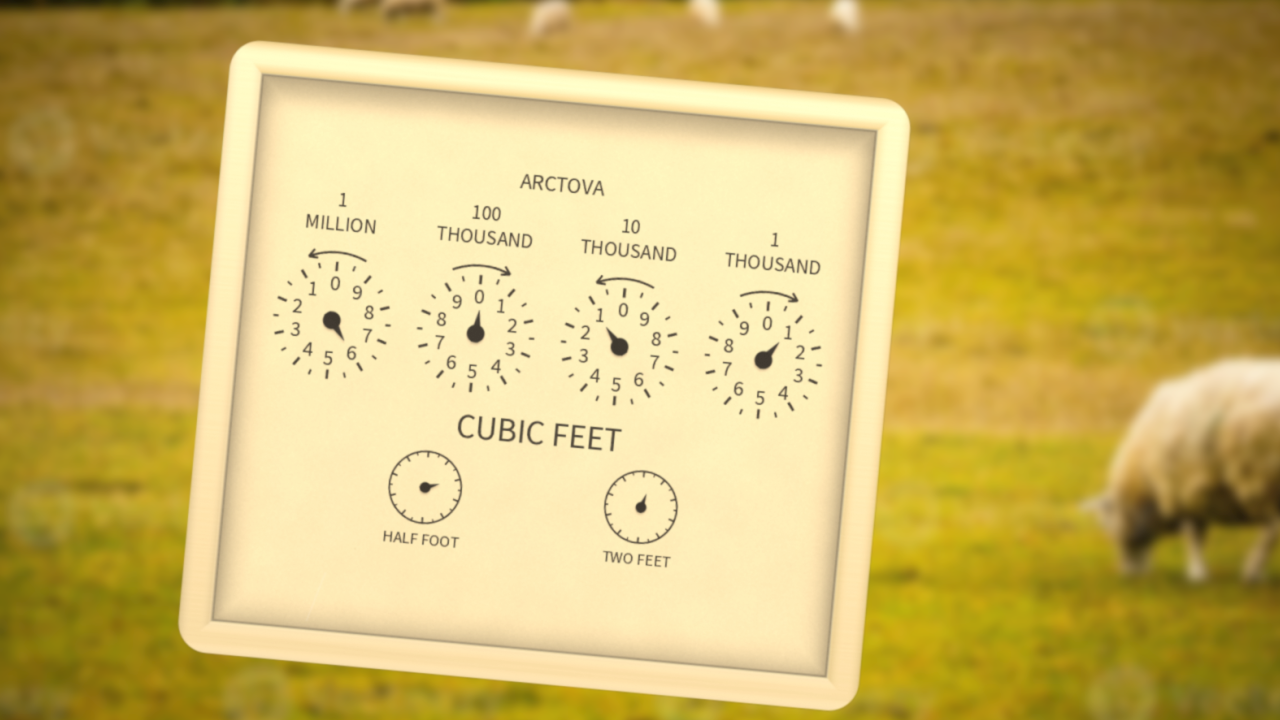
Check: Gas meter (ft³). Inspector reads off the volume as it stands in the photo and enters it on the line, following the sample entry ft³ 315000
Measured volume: ft³ 601100
